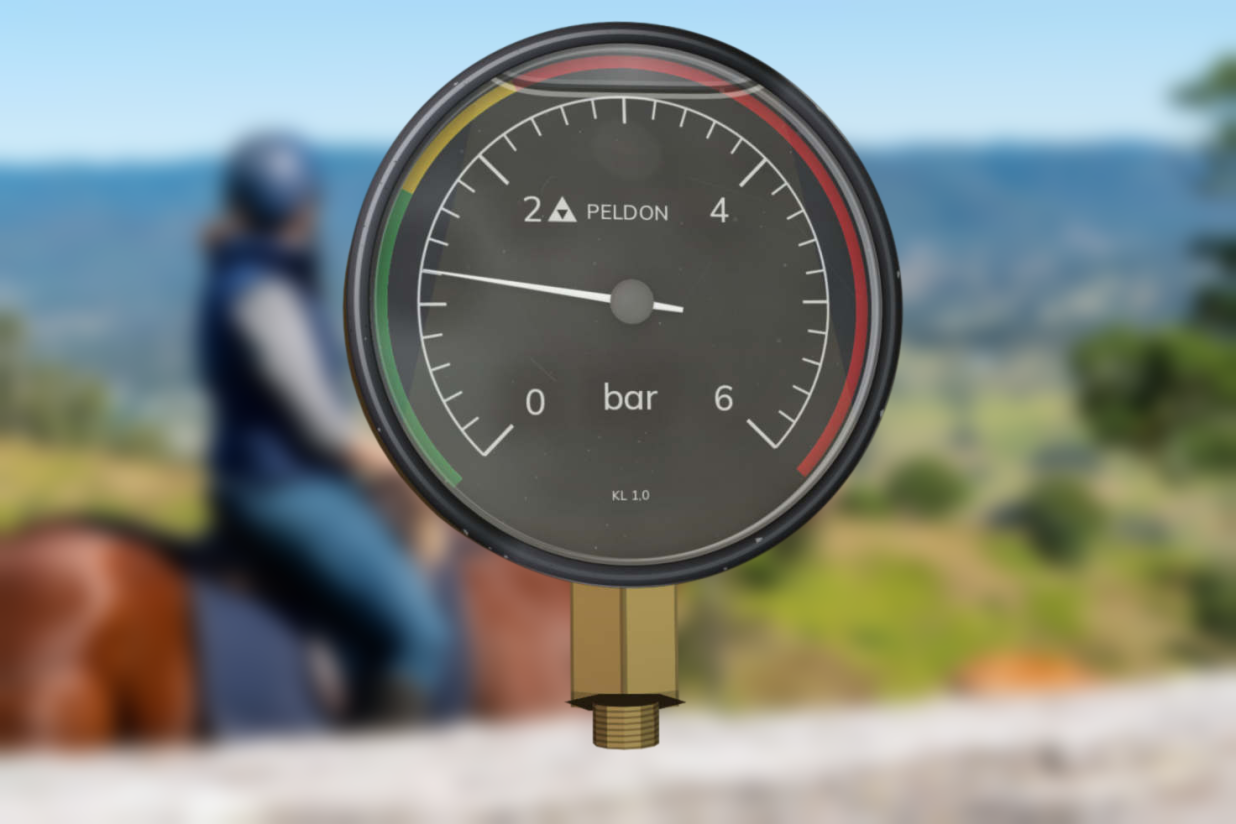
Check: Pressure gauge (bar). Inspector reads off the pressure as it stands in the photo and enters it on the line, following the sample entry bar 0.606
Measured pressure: bar 1.2
